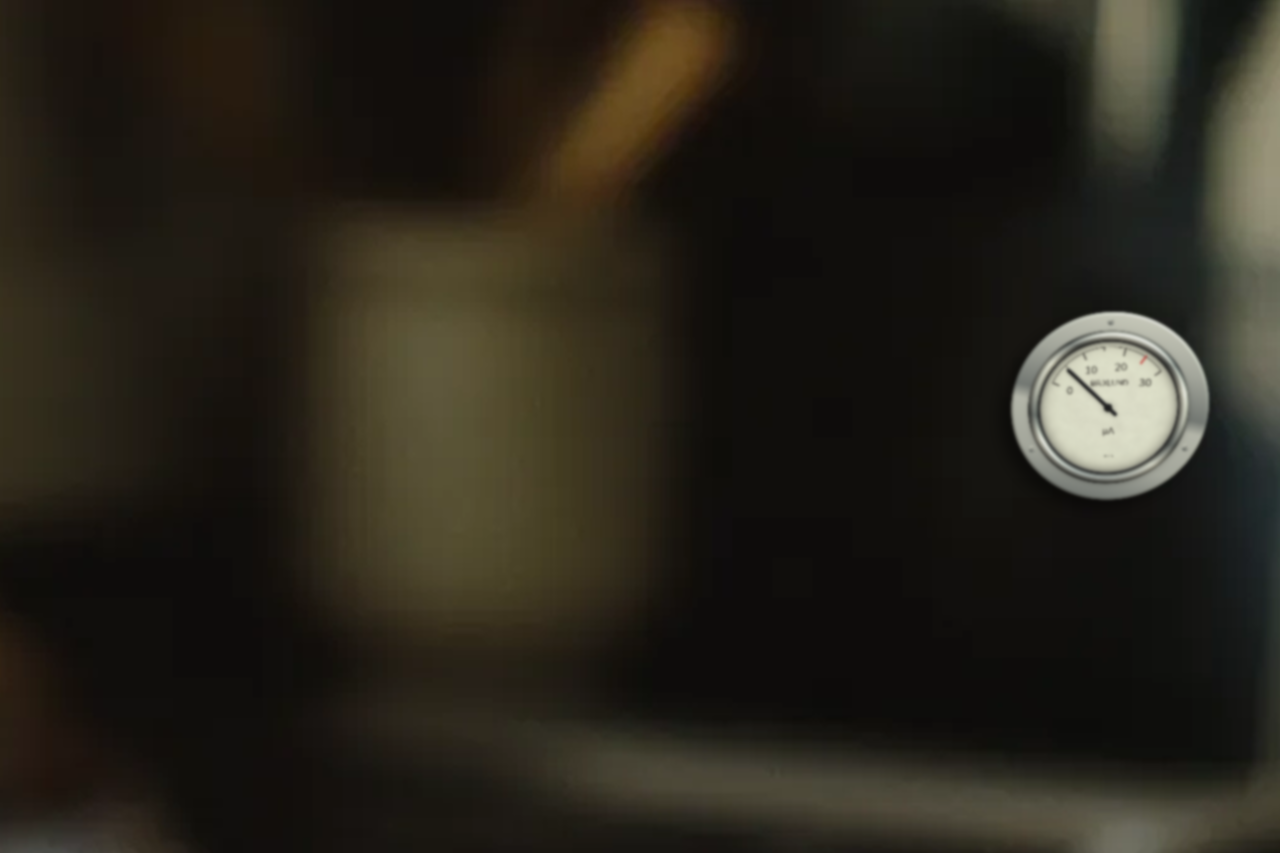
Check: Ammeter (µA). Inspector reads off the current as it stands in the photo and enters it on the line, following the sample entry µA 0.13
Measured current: µA 5
